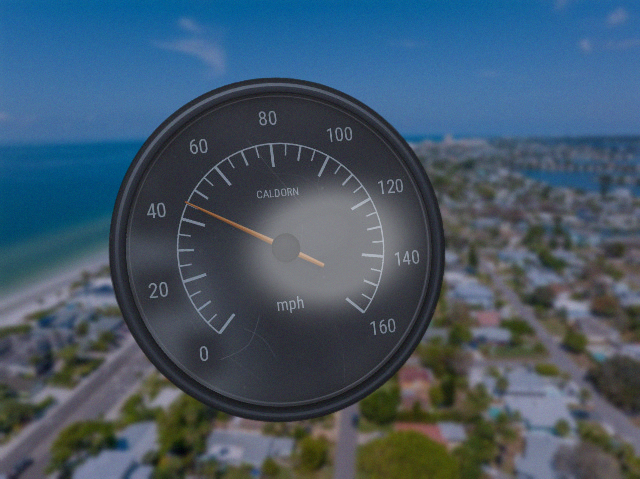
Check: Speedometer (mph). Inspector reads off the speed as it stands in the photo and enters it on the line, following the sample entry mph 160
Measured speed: mph 45
